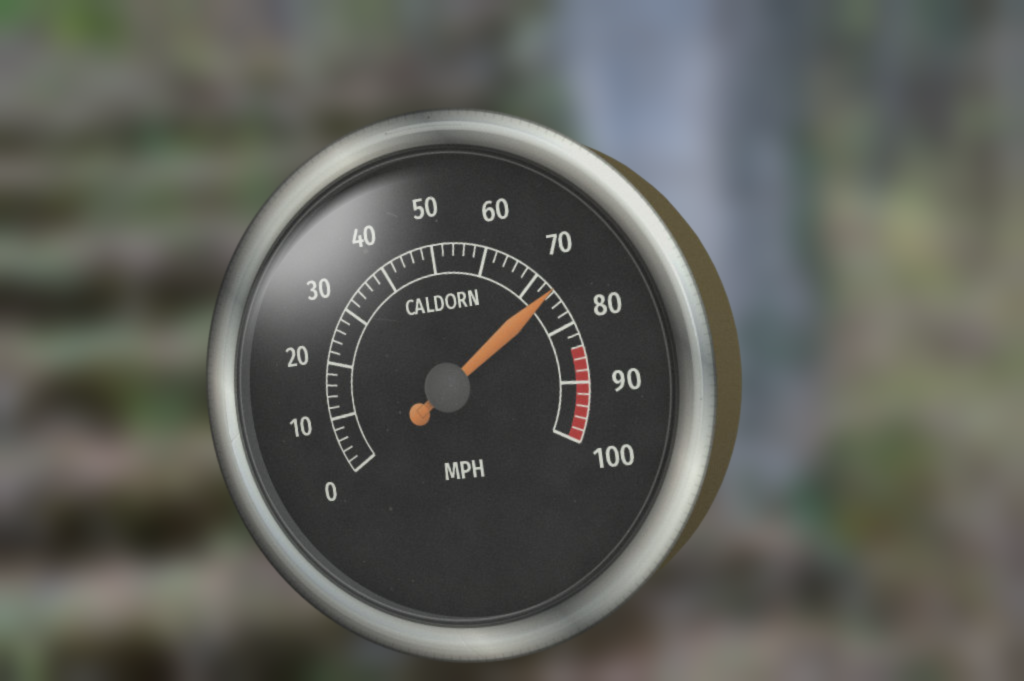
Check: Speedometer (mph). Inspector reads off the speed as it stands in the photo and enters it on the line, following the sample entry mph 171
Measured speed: mph 74
